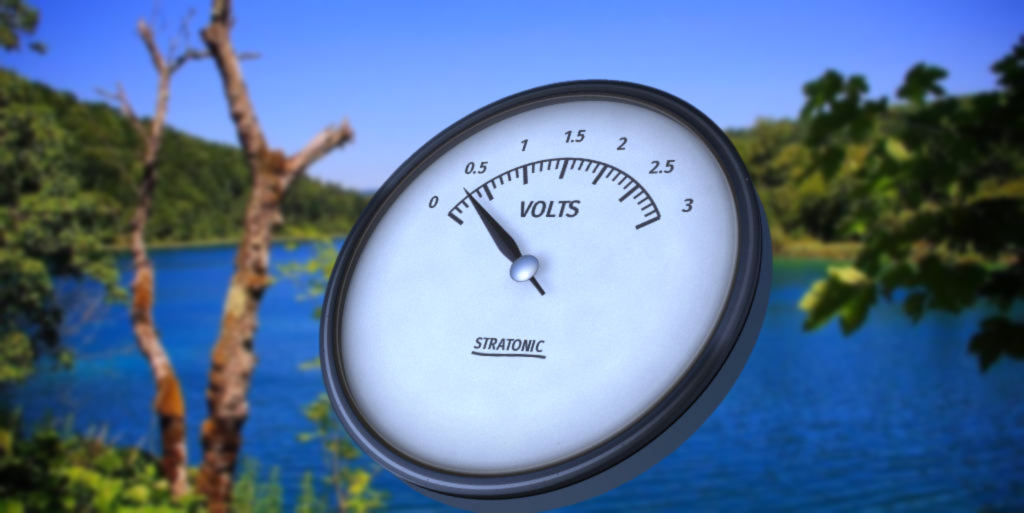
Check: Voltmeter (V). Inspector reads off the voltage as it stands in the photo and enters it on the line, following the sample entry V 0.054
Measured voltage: V 0.3
